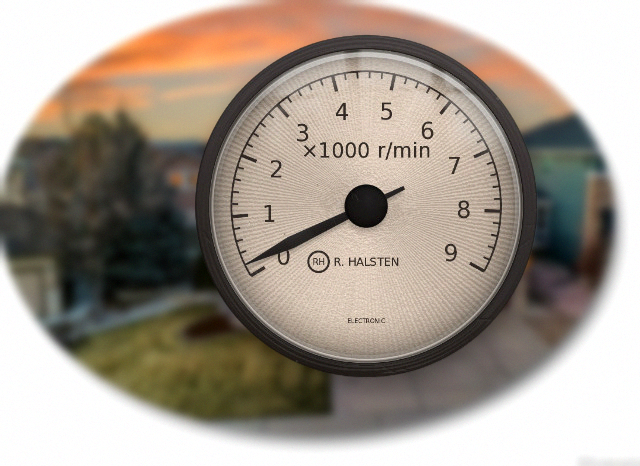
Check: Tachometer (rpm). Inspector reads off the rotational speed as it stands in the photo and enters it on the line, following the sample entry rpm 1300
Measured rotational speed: rpm 200
